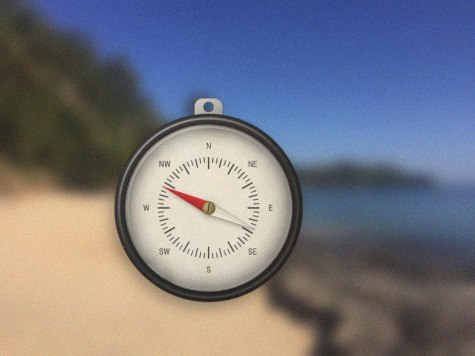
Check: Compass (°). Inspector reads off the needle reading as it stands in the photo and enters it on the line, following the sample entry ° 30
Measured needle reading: ° 295
